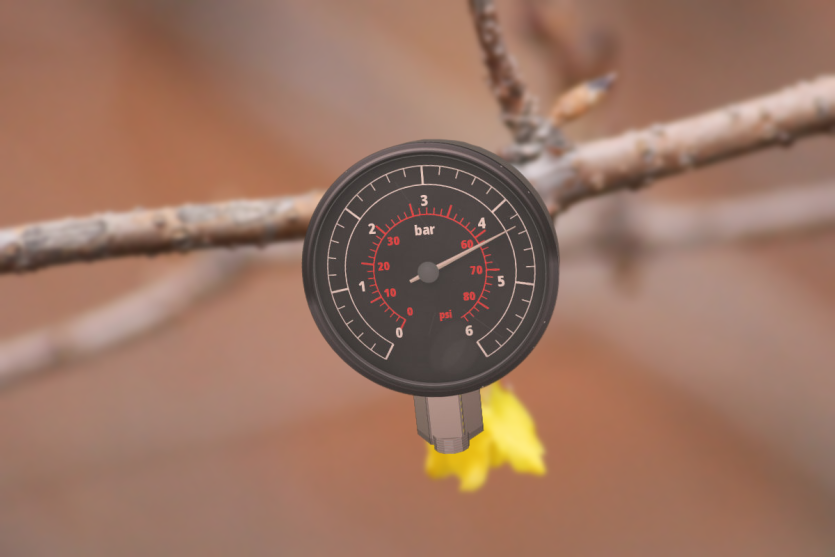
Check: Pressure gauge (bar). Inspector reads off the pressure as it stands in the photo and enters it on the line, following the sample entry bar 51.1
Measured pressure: bar 4.3
